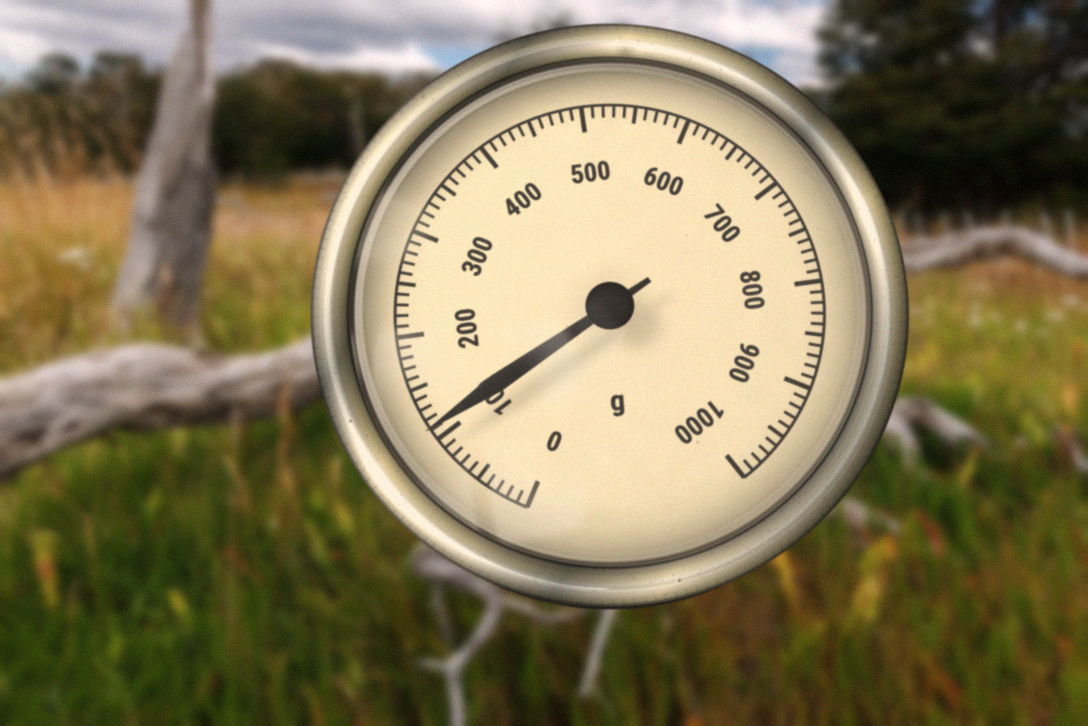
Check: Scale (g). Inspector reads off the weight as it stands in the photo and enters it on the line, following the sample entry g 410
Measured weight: g 110
